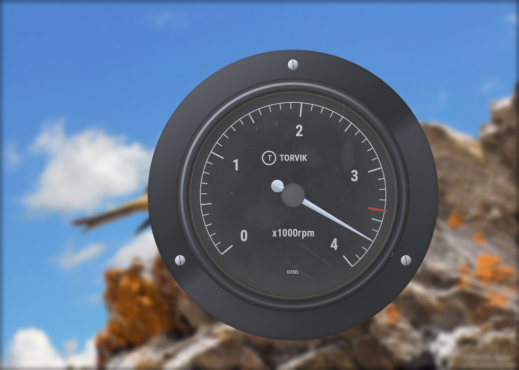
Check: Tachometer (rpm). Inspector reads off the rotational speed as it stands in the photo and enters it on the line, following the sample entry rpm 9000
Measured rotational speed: rpm 3700
